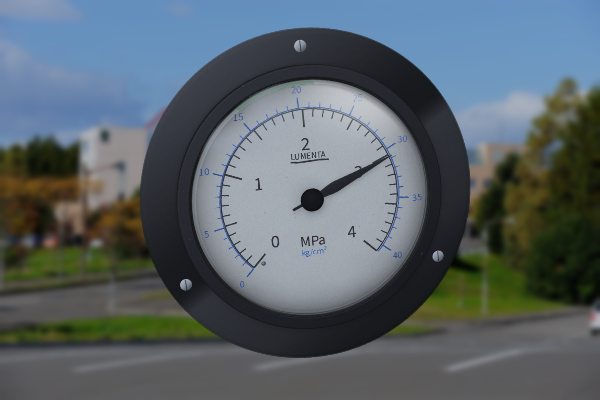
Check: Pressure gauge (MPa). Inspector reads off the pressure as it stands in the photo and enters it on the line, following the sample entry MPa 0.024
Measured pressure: MPa 3
